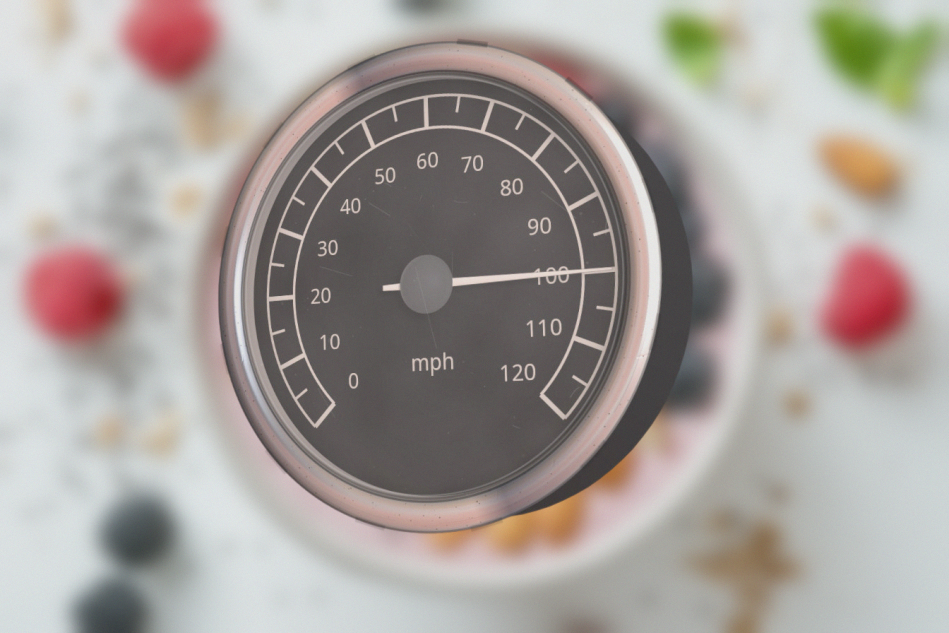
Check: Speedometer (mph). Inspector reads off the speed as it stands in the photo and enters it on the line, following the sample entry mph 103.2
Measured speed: mph 100
